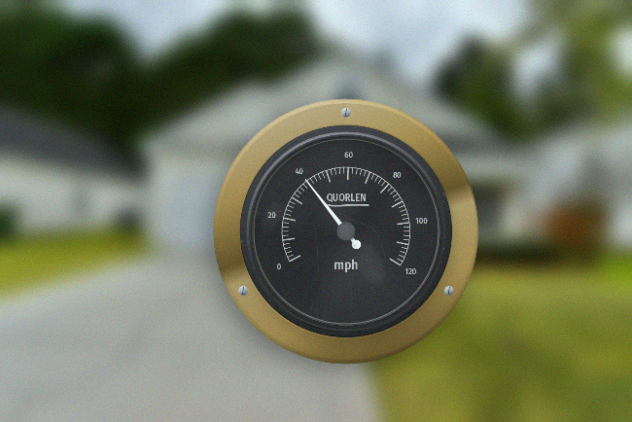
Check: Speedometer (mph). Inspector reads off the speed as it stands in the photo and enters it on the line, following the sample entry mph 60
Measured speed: mph 40
